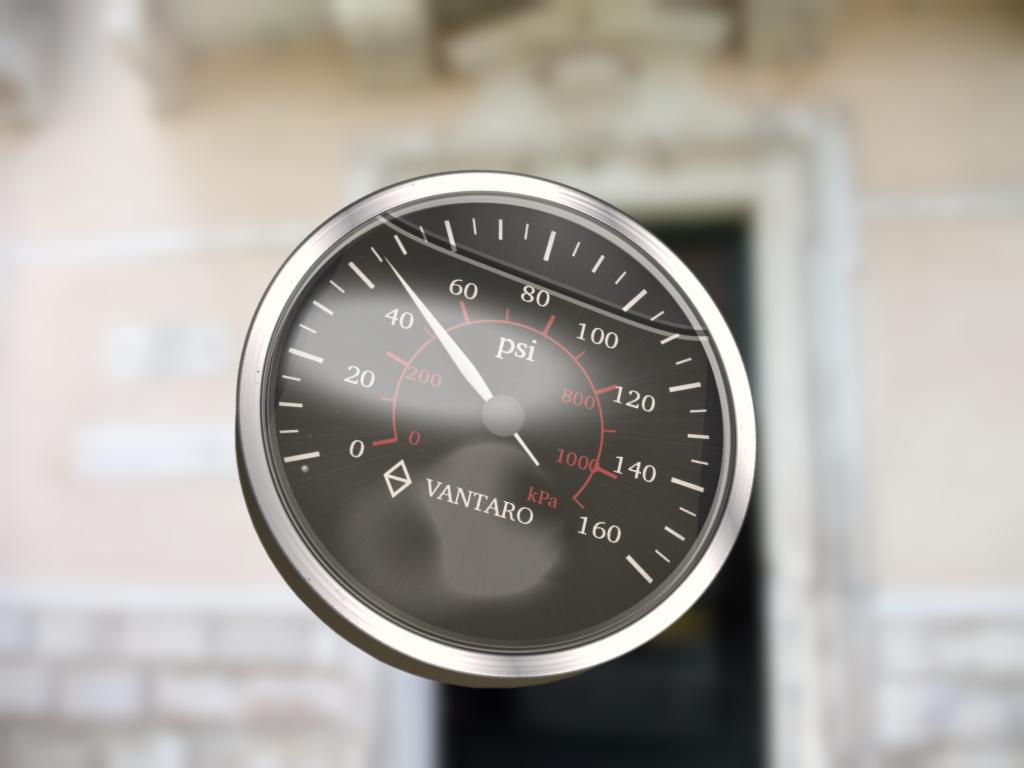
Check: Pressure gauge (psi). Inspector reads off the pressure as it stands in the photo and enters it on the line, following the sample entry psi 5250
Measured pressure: psi 45
